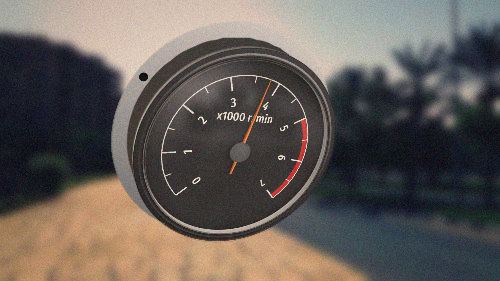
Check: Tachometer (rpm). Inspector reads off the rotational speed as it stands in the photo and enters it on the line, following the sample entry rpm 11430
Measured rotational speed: rpm 3750
